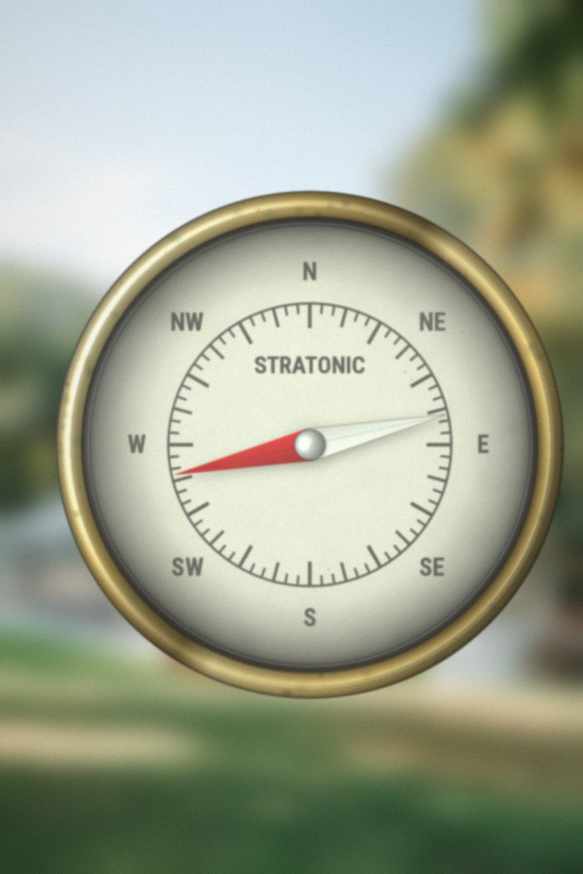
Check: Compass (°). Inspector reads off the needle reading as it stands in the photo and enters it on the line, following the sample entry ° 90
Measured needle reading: ° 257.5
